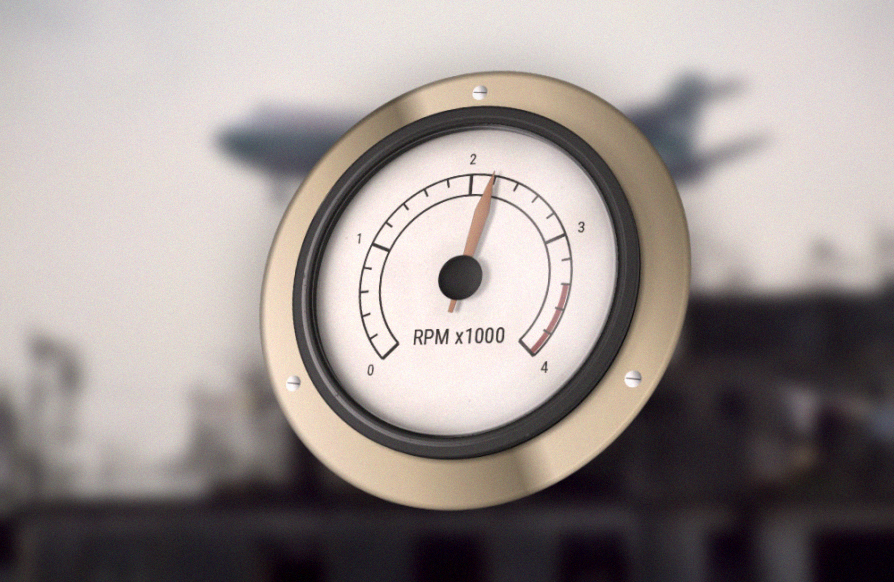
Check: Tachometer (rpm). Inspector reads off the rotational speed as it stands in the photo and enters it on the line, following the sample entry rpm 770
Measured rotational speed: rpm 2200
